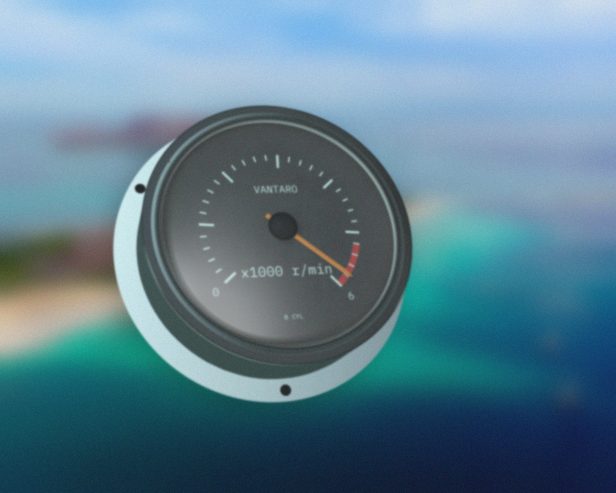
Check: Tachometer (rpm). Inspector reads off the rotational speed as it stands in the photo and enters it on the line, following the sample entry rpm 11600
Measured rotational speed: rpm 5800
